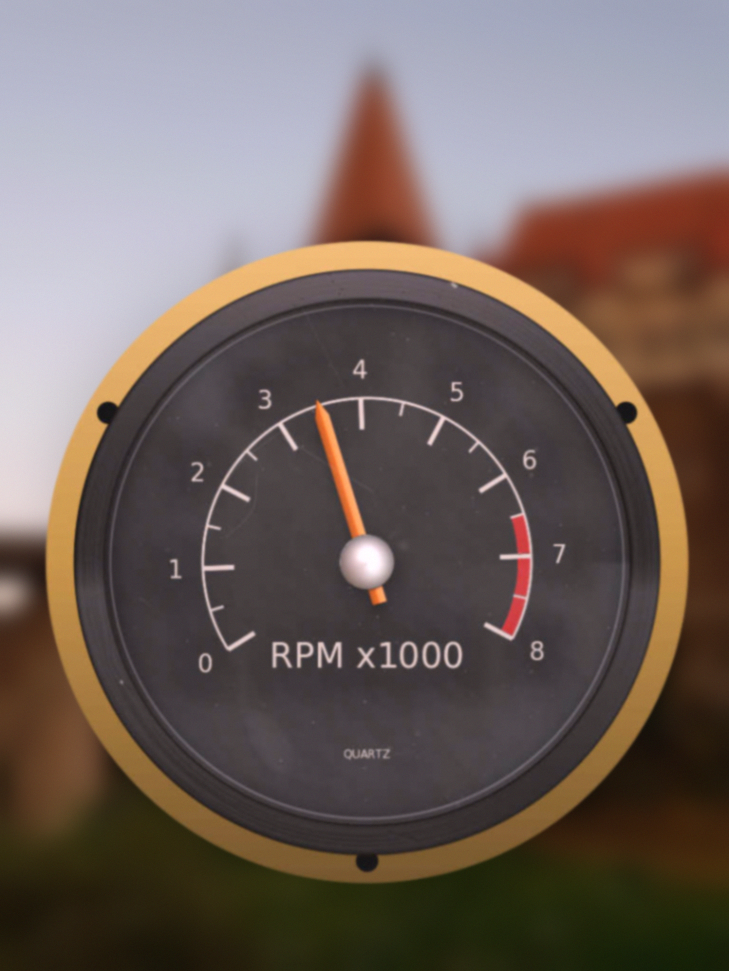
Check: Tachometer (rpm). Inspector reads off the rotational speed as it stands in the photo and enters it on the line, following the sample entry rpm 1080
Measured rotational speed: rpm 3500
